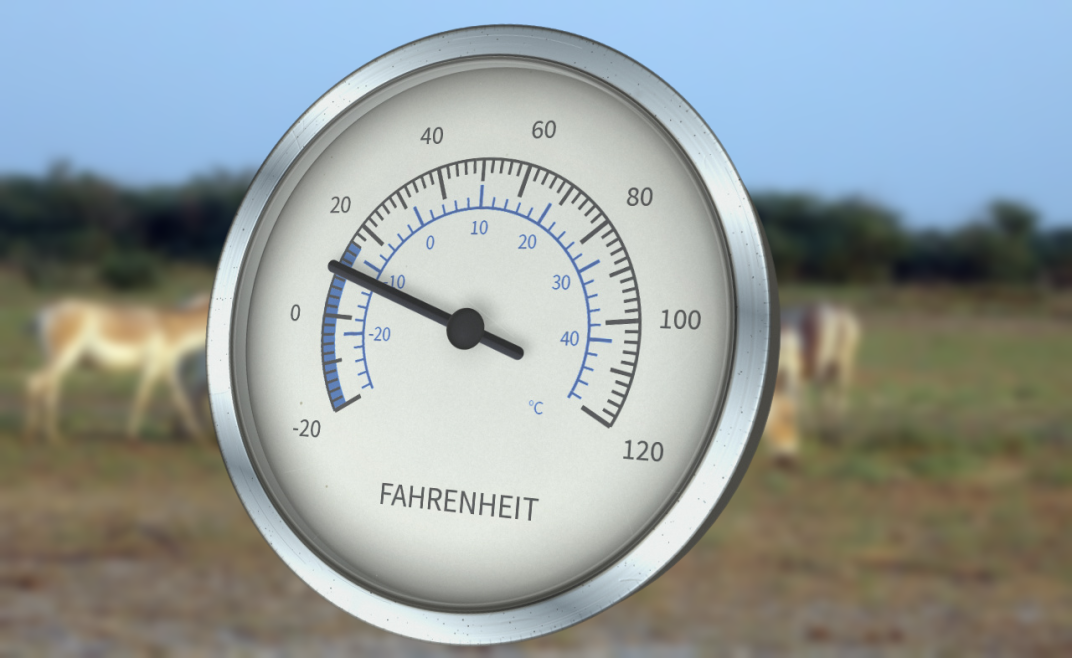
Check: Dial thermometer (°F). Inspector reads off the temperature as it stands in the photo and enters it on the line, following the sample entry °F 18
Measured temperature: °F 10
